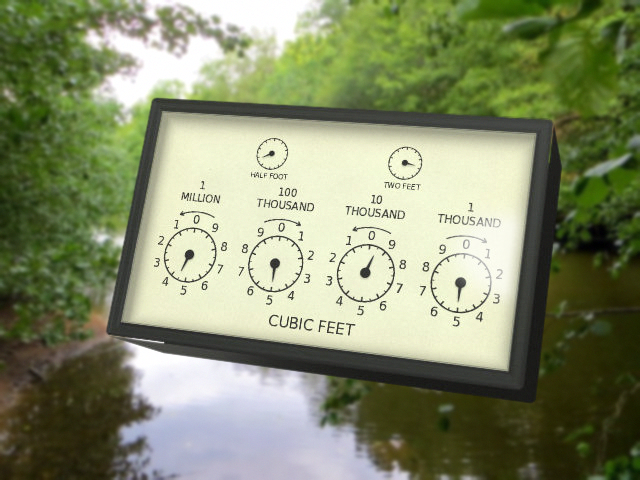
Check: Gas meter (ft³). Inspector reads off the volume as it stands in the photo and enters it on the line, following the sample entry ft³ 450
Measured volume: ft³ 449500
